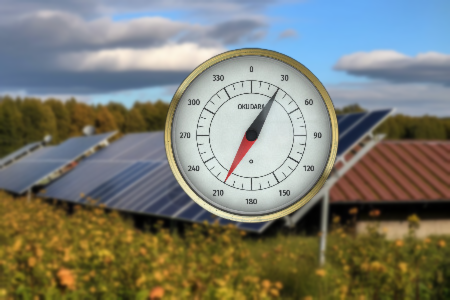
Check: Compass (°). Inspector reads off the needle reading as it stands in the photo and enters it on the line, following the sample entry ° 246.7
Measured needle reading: ° 210
